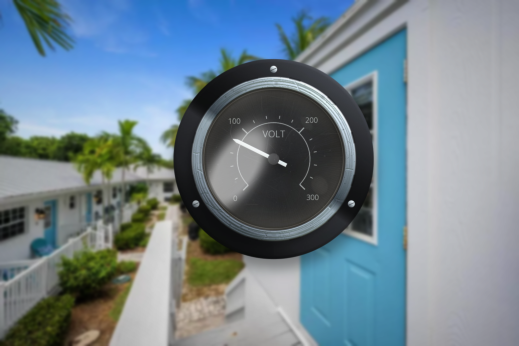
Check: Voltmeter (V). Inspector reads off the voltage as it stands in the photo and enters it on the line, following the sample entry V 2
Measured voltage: V 80
